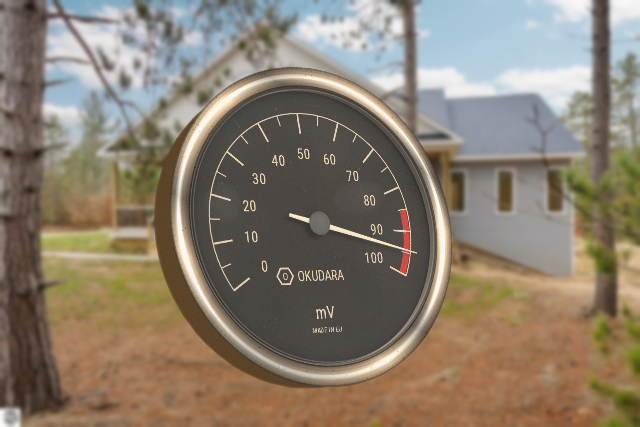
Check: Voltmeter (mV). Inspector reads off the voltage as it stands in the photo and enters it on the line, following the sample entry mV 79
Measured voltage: mV 95
